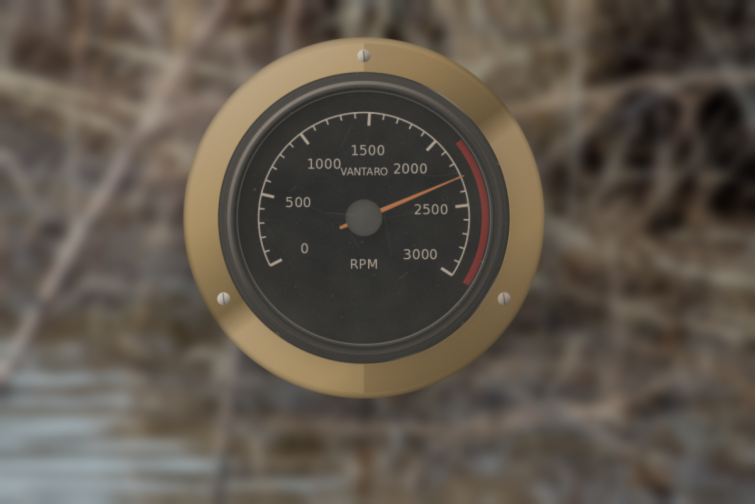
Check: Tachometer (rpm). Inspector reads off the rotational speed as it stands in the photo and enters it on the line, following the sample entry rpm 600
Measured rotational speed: rpm 2300
